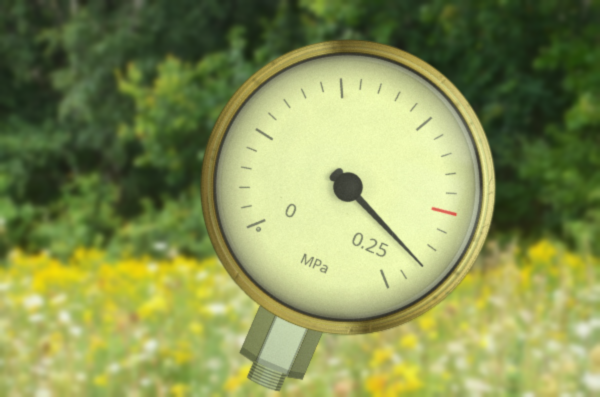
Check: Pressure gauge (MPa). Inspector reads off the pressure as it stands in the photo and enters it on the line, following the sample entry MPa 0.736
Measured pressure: MPa 0.23
